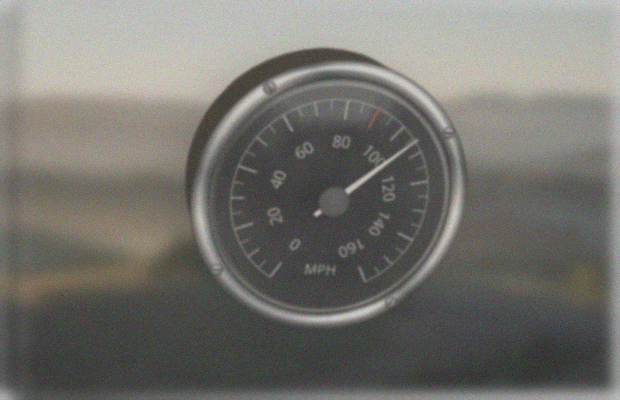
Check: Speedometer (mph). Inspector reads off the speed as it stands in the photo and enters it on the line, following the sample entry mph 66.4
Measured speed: mph 105
